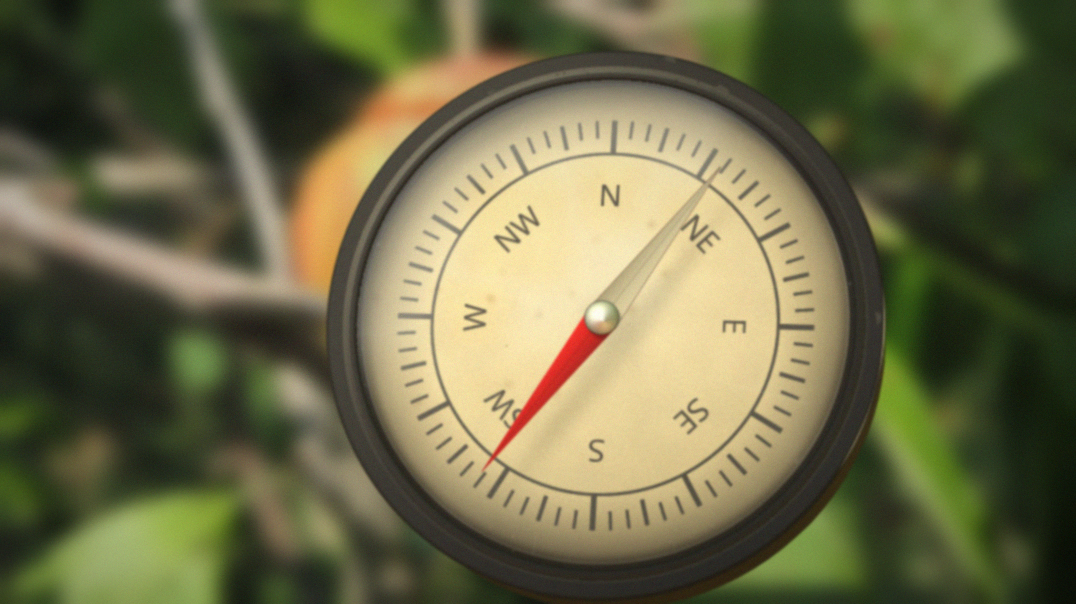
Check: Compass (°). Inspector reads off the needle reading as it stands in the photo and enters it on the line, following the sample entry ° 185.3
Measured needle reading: ° 215
